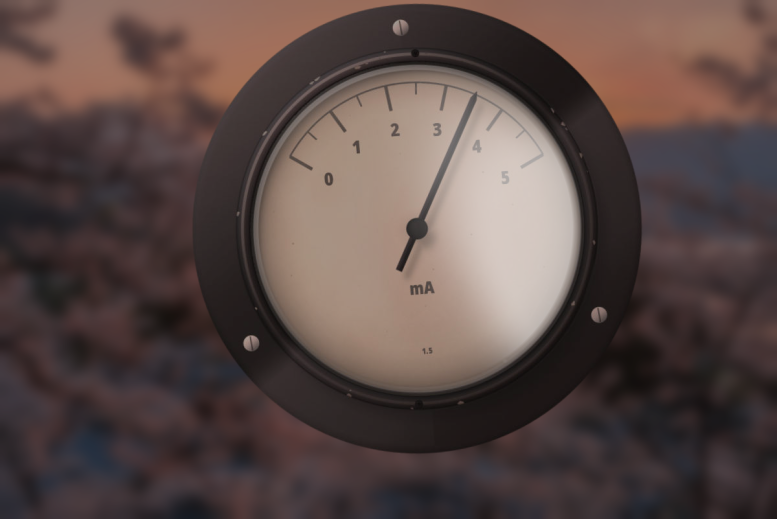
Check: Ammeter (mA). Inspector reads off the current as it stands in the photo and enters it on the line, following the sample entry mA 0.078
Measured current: mA 3.5
